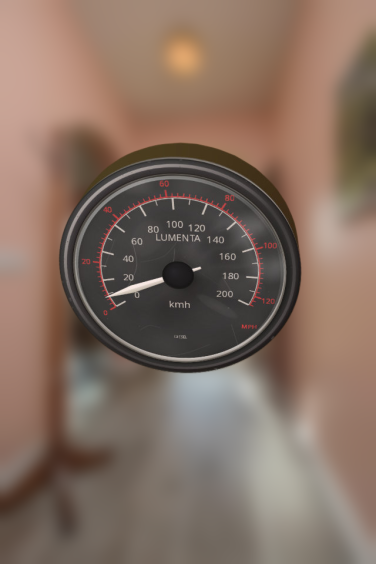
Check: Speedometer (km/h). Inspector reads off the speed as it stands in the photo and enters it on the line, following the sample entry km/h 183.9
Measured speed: km/h 10
